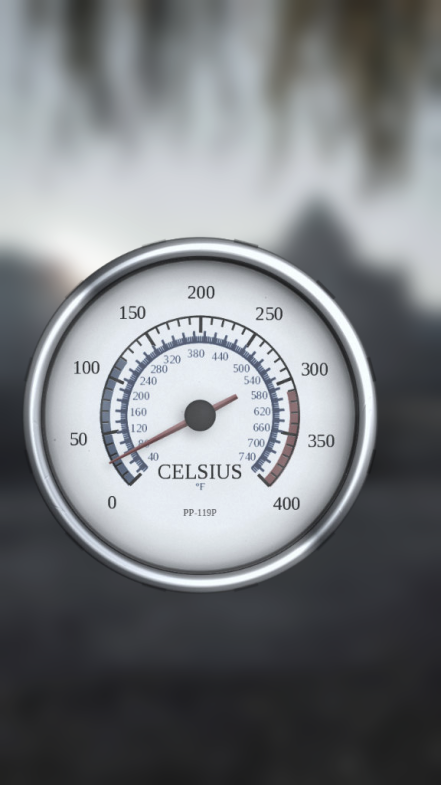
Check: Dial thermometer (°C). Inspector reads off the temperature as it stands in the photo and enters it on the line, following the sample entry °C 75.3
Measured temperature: °C 25
